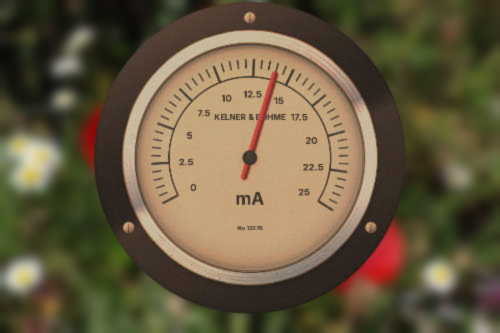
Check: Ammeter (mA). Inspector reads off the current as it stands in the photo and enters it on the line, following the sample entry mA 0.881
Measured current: mA 14
